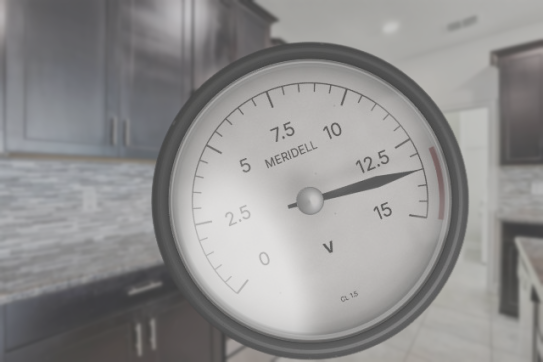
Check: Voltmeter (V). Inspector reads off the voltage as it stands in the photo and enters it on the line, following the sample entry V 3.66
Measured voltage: V 13.5
